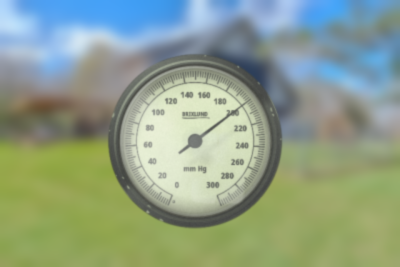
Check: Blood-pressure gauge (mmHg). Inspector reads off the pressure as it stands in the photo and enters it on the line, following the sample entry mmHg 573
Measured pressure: mmHg 200
